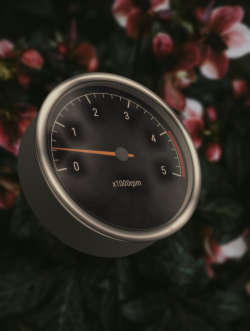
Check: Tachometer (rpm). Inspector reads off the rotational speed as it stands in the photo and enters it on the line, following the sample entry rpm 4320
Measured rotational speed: rpm 400
